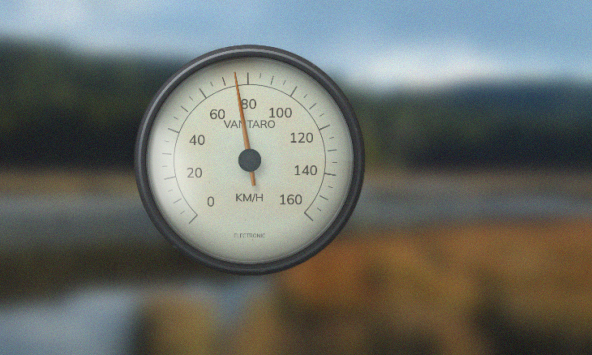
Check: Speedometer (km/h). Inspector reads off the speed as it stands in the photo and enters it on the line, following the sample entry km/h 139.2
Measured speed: km/h 75
